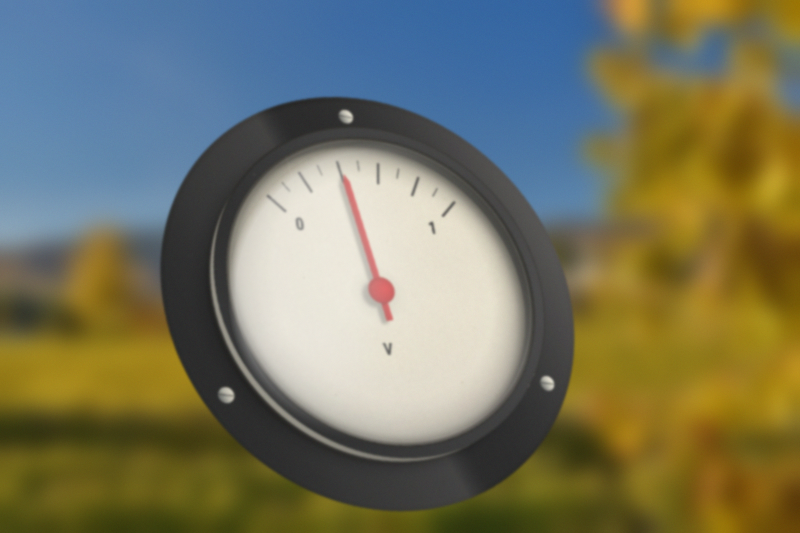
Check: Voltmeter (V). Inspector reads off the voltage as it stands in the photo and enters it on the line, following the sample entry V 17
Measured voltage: V 0.4
